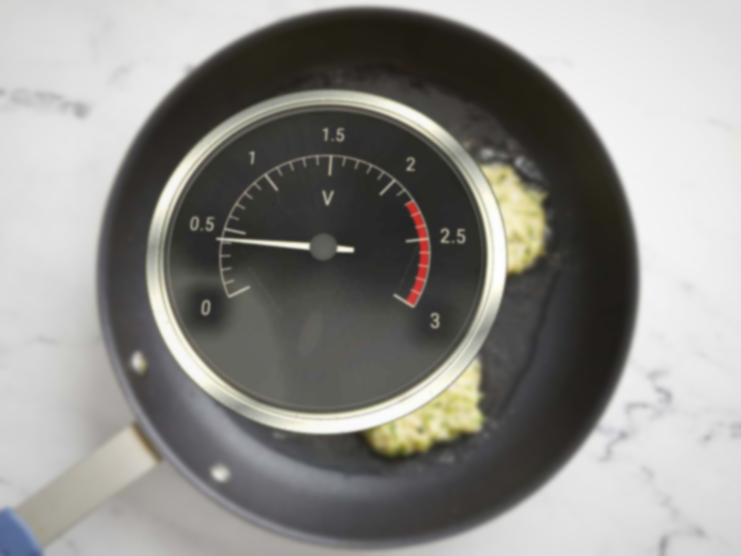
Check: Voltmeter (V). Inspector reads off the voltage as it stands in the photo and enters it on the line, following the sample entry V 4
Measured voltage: V 0.4
